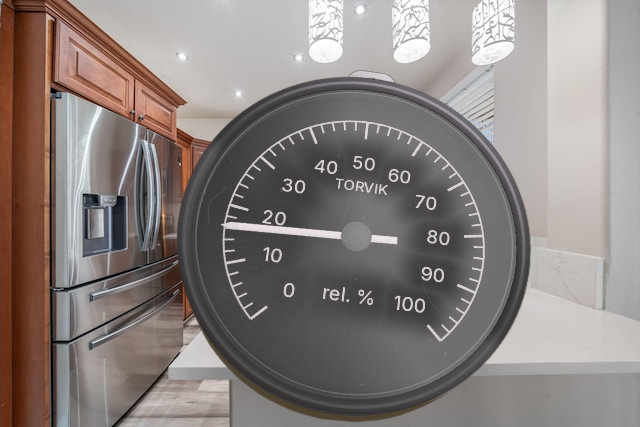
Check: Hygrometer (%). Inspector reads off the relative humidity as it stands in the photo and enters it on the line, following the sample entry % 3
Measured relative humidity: % 16
